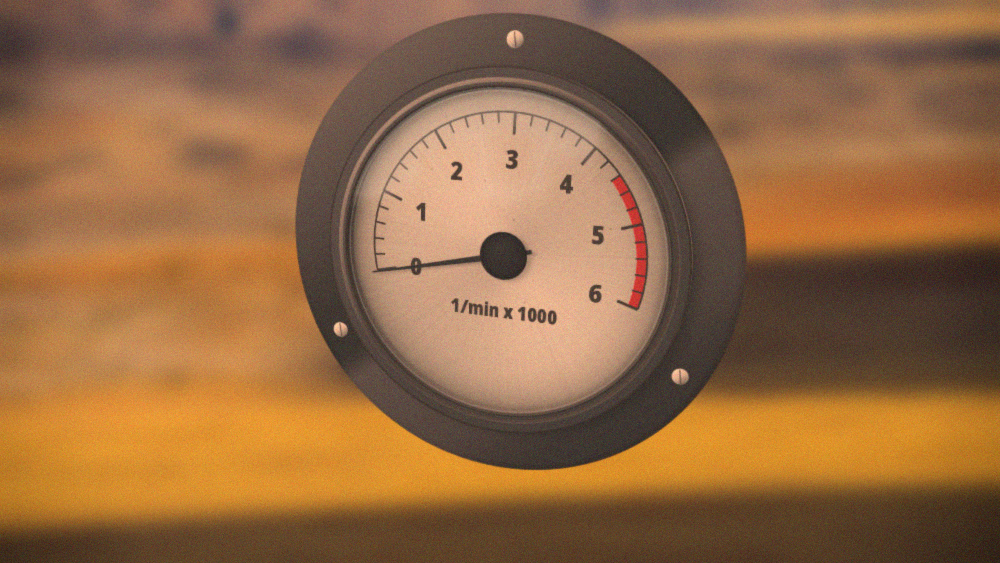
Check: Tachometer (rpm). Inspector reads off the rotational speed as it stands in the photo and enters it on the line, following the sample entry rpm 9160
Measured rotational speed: rpm 0
